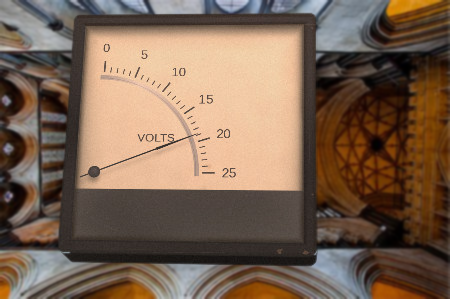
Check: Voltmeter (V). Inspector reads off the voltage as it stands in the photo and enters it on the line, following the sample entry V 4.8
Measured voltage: V 19
